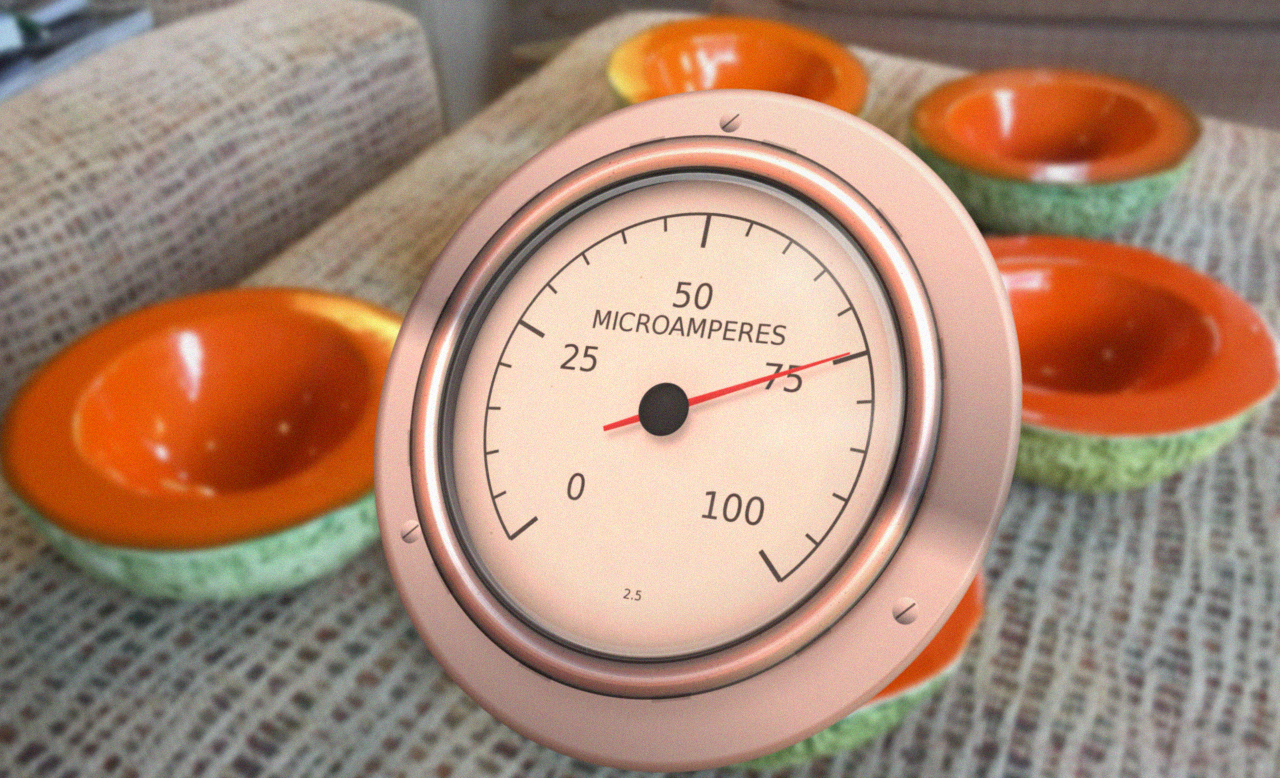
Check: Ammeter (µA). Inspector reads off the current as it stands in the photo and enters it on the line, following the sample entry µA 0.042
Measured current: µA 75
